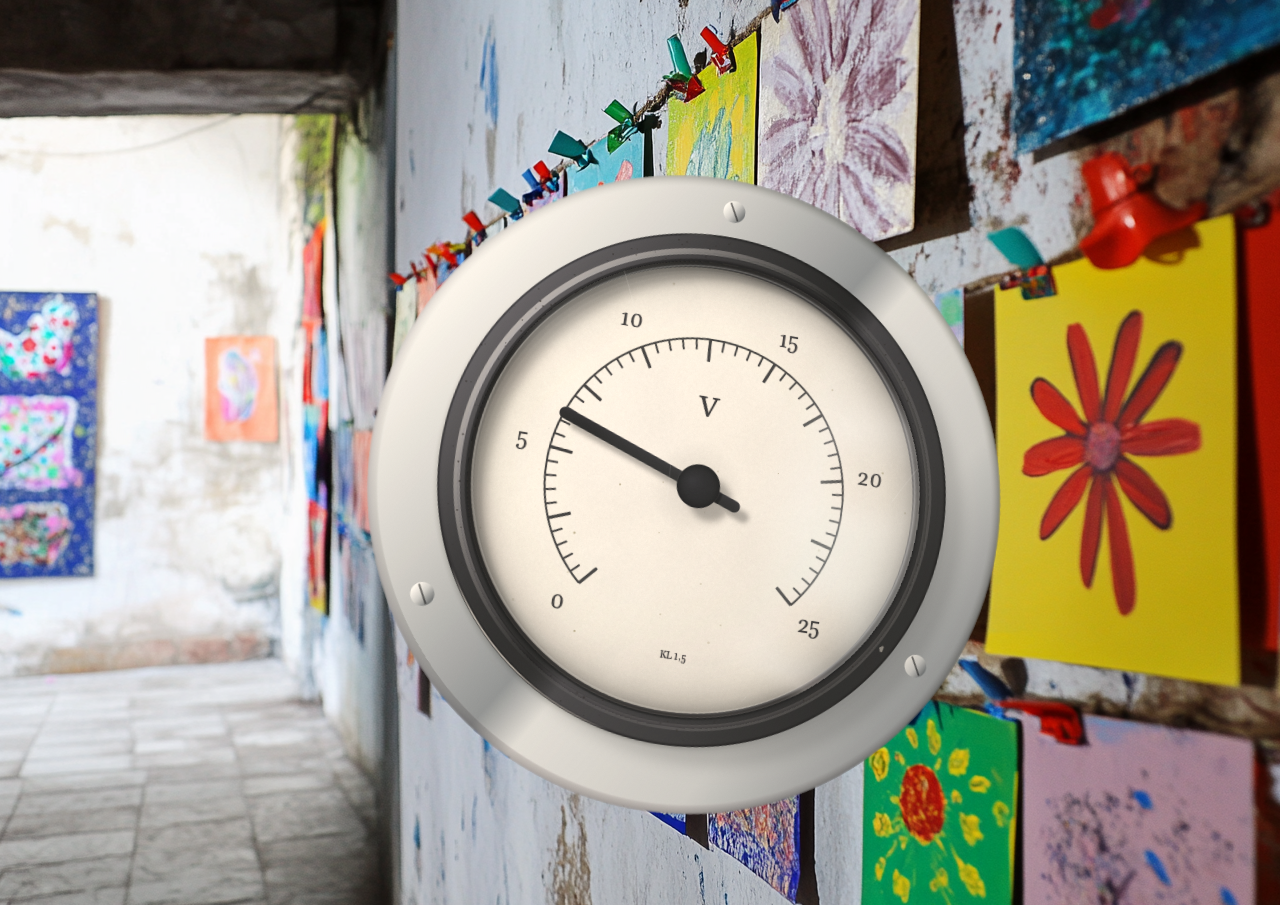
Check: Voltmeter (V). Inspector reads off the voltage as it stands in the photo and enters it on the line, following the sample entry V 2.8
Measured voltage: V 6.25
